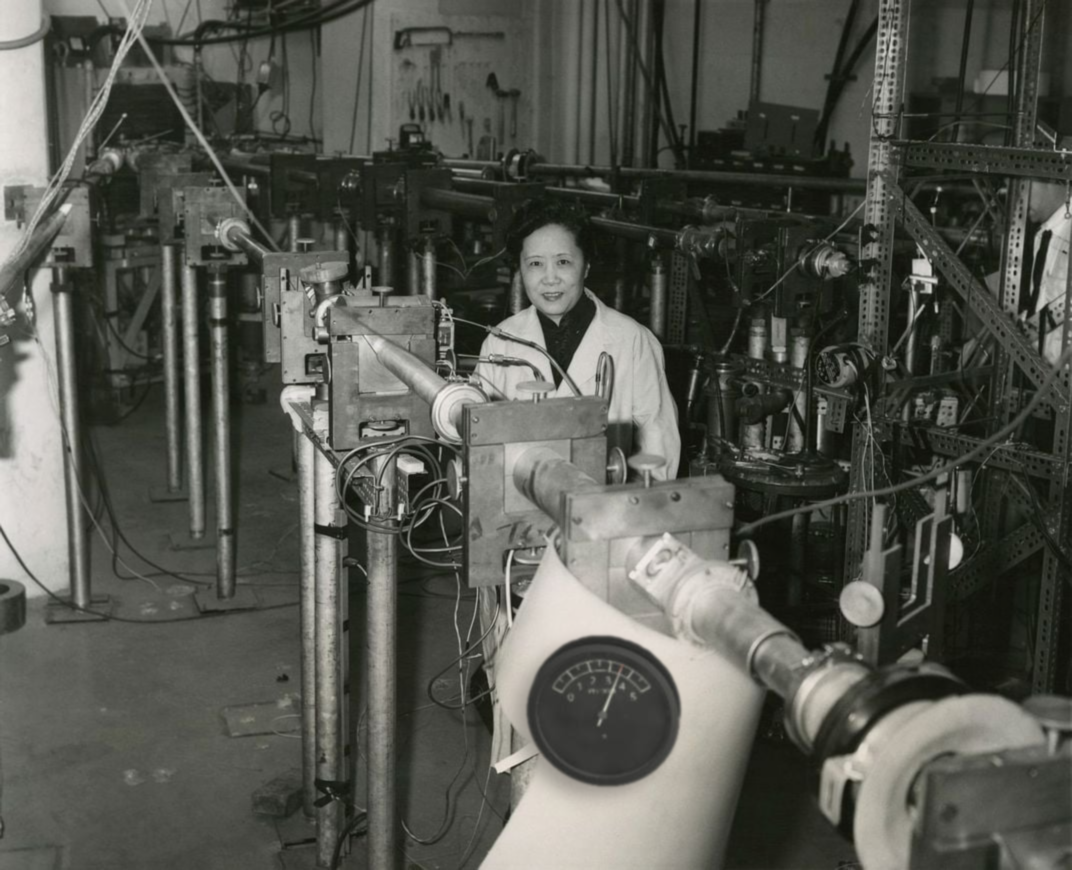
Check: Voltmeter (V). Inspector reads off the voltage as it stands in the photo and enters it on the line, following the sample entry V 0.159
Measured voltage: V 3.5
